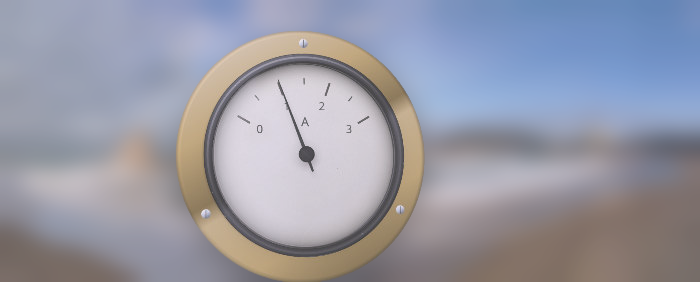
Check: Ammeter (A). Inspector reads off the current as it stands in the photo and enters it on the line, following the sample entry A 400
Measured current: A 1
